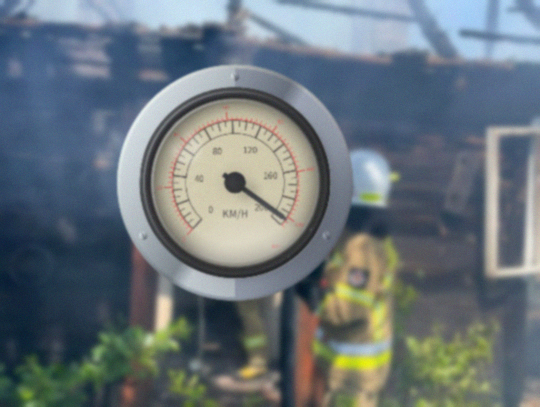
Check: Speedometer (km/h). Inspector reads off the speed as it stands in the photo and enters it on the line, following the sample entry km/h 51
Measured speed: km/h 195
